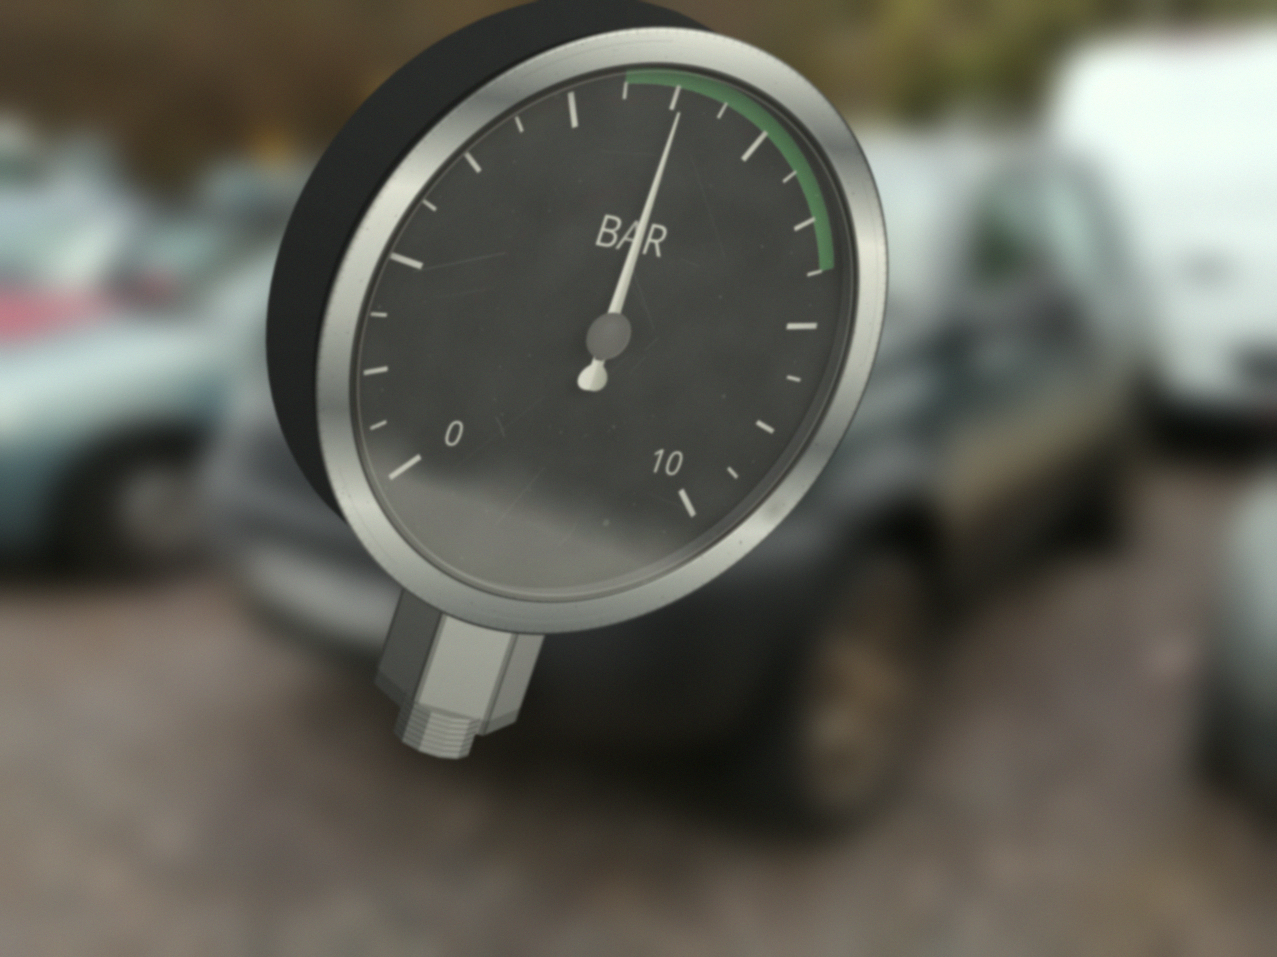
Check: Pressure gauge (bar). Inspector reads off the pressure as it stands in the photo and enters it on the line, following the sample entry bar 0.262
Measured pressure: bar 5
